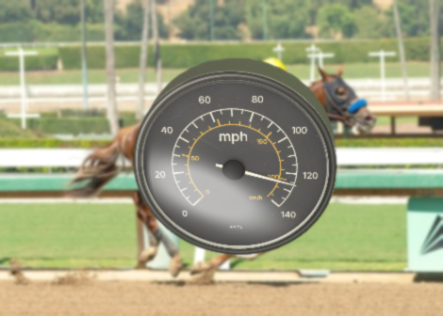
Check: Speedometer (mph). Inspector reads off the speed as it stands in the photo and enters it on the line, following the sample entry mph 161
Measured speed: mph 125
